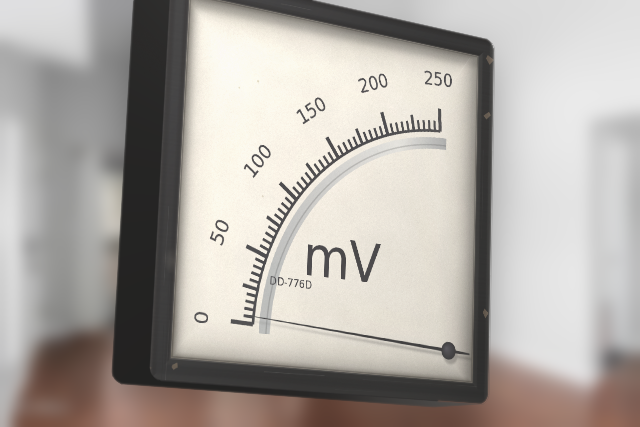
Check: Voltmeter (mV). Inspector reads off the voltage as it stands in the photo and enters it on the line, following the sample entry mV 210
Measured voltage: mV 5
